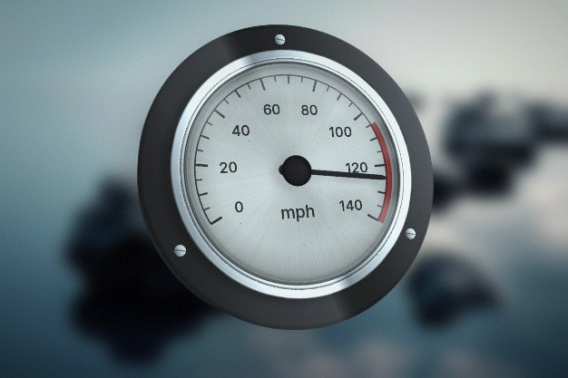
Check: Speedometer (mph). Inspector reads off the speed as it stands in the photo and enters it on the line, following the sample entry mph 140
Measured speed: mph 125
